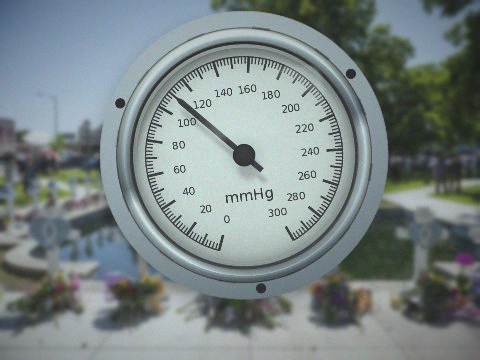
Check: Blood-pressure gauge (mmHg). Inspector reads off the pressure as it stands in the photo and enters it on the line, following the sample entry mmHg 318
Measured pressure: mmHg 110
